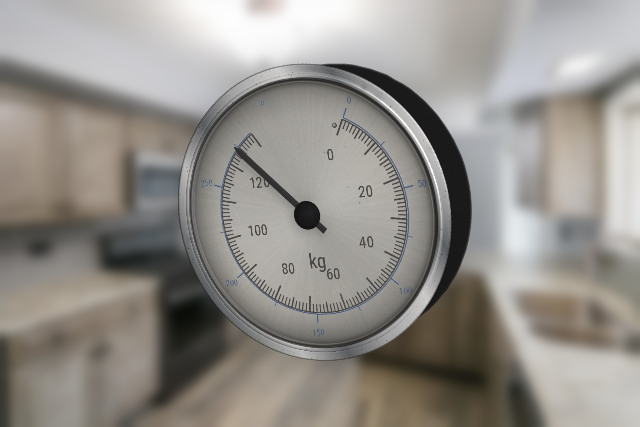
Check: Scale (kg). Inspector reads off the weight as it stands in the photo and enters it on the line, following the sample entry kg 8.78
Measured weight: kg 125
